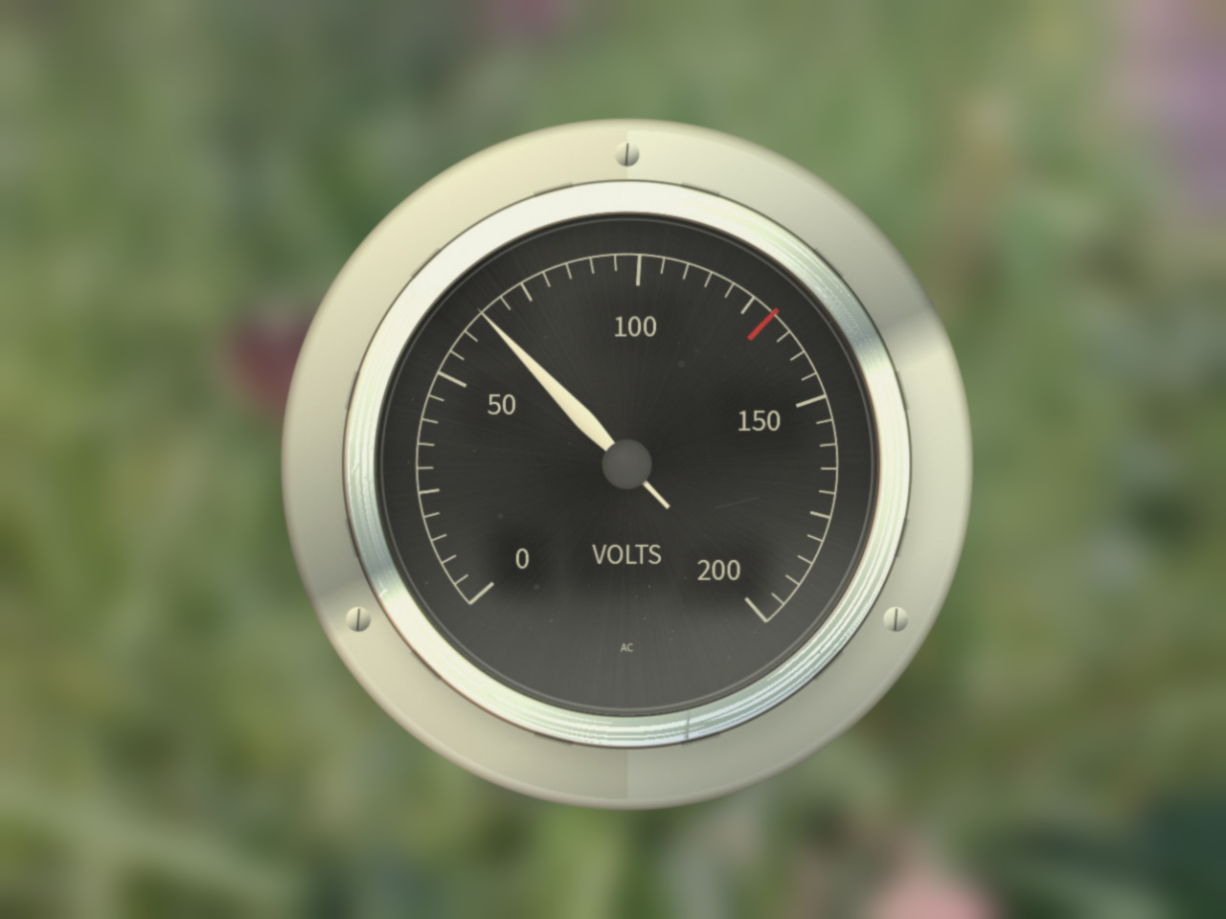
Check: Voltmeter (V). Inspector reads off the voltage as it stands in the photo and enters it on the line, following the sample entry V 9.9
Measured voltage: V 65
